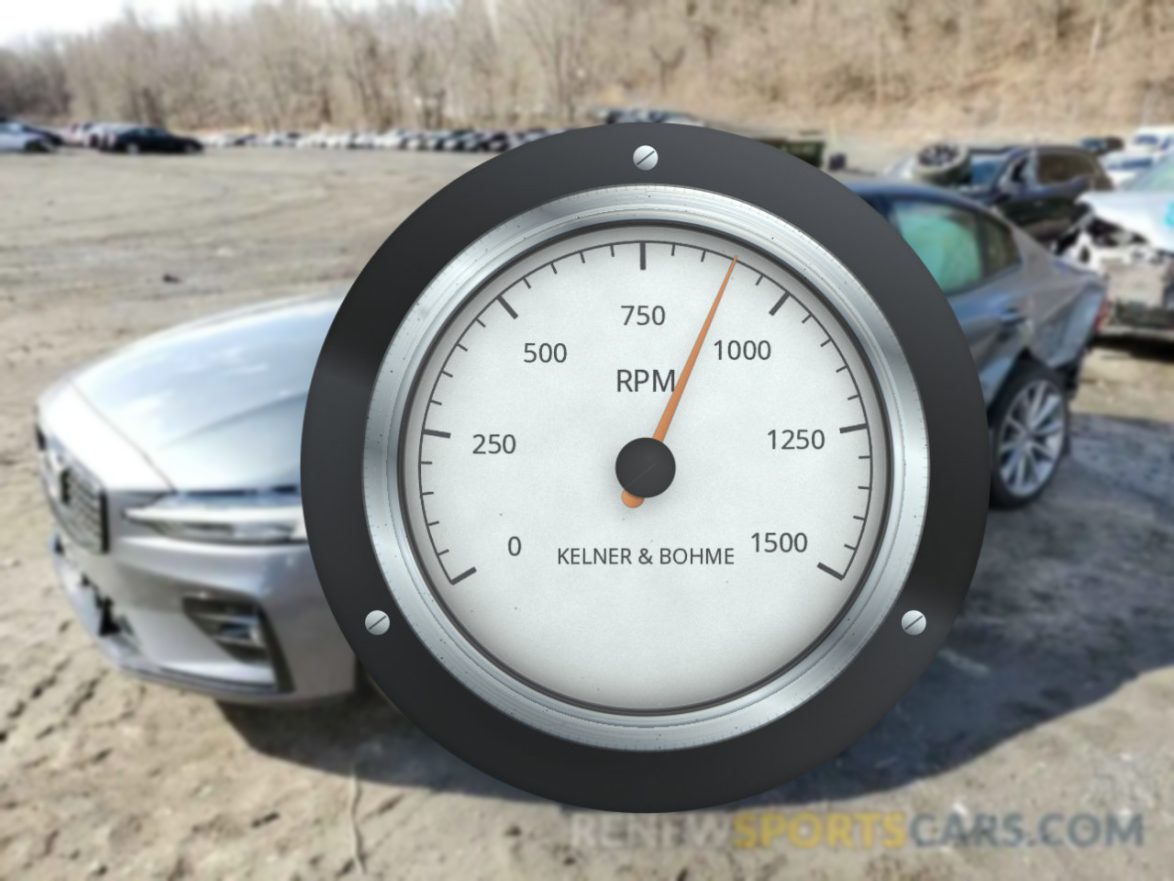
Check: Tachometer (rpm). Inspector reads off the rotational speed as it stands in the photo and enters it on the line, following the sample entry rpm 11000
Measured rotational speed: rpm 900
